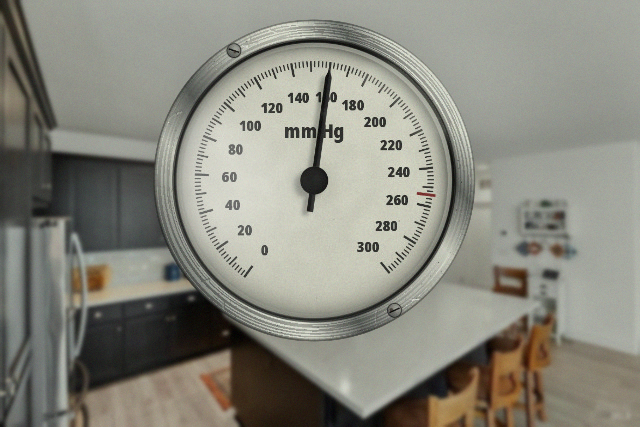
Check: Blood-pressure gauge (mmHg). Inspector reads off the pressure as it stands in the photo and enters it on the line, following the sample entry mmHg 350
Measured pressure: mmHg 160
